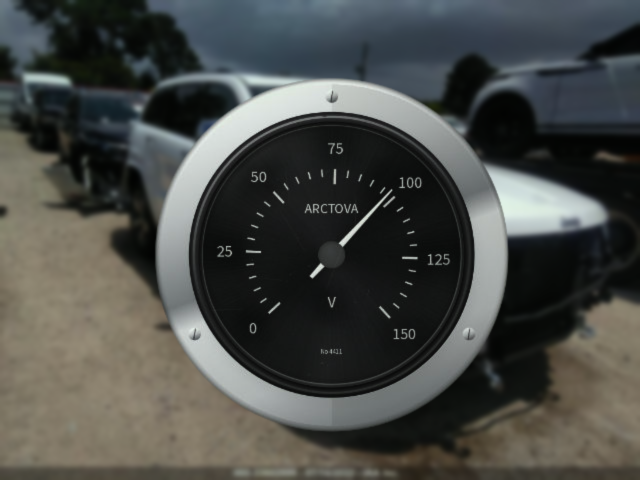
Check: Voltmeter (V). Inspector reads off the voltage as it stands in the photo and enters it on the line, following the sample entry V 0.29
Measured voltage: V 97.5
